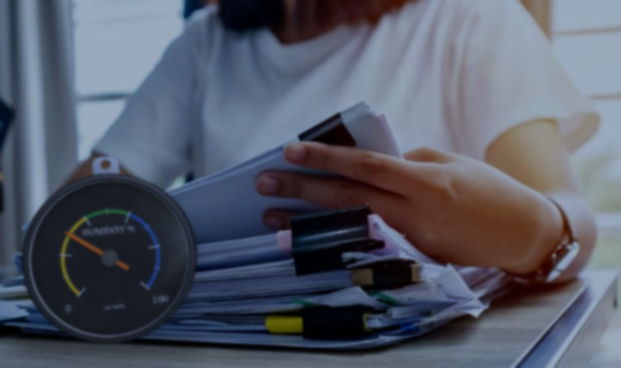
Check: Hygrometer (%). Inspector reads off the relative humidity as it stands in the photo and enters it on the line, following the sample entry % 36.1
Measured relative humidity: % 30
